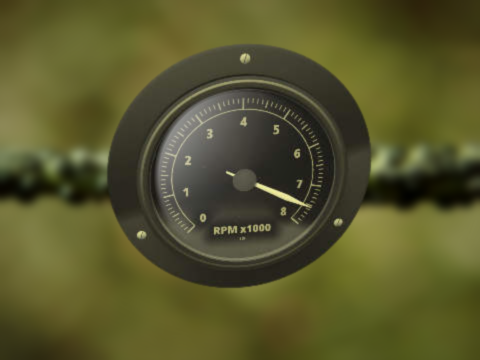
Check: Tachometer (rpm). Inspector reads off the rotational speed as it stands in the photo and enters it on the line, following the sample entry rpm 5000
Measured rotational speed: rpm 7500
